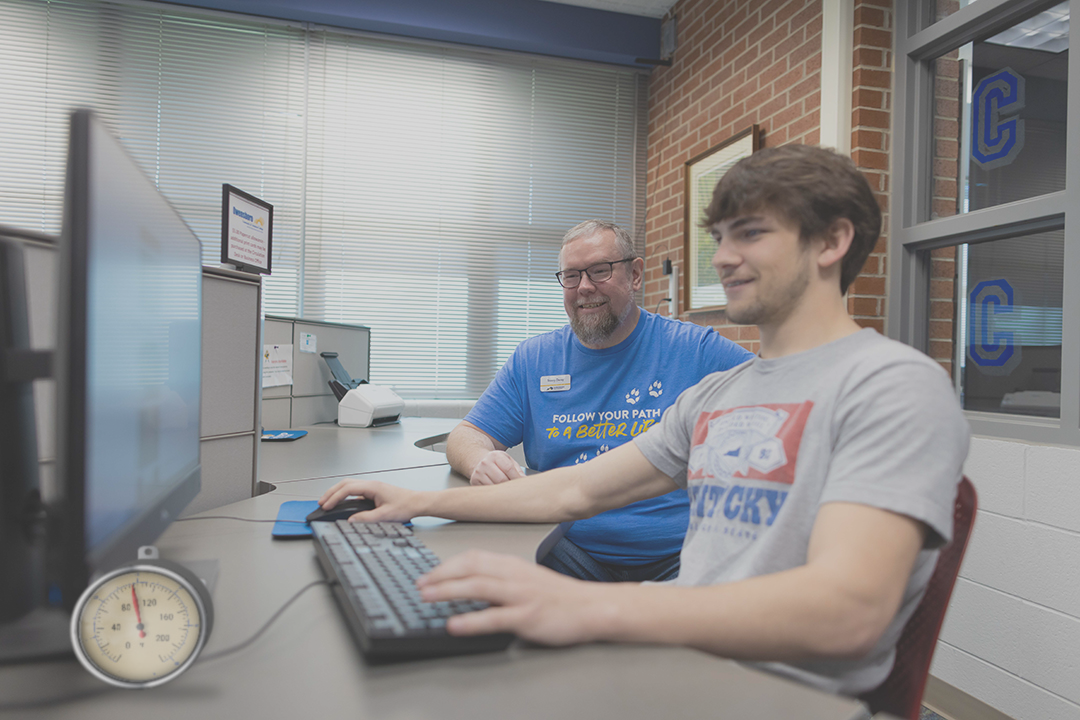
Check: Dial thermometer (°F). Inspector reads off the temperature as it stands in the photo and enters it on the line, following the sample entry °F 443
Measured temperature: °F 100
